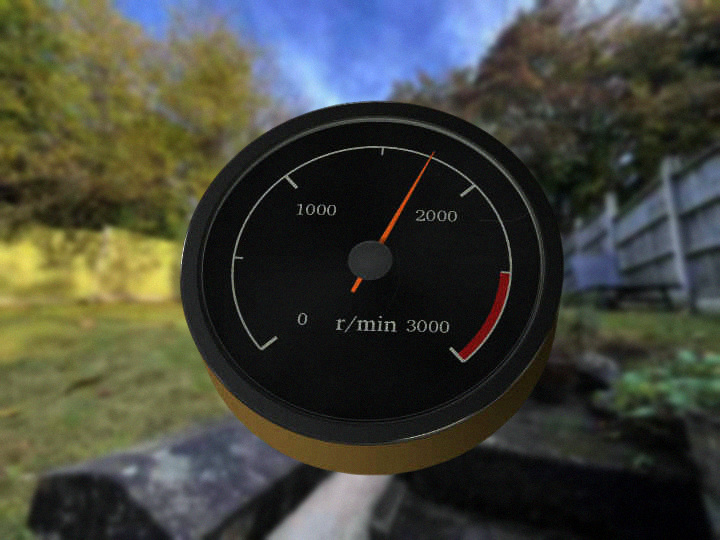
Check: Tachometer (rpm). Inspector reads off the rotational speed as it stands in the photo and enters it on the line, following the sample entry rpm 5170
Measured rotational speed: rpm 1750
